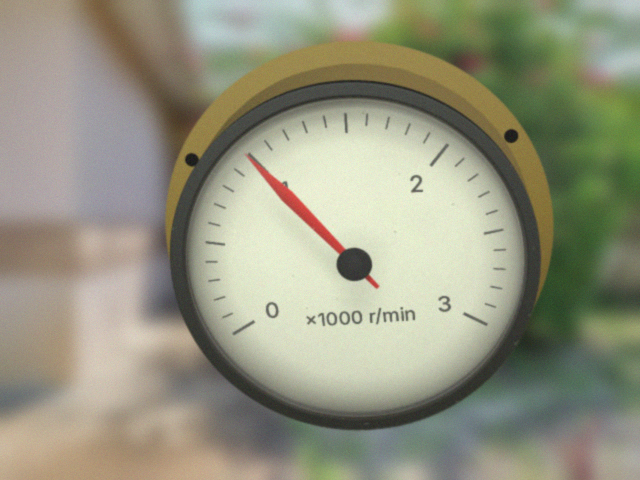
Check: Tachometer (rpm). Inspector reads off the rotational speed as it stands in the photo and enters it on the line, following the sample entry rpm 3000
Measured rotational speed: rpm 1000
